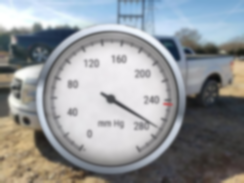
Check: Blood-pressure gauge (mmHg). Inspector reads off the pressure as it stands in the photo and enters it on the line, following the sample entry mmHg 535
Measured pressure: mmHg 270
